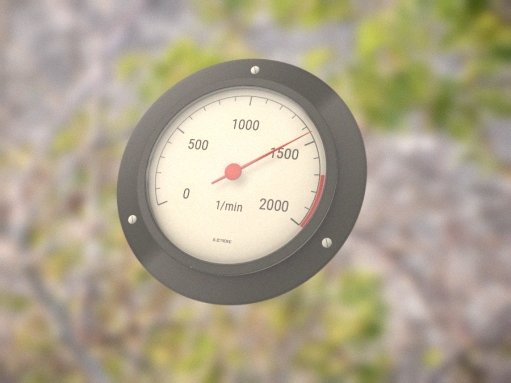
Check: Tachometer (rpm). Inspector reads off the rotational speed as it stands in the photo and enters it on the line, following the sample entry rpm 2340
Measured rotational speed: rpm 1450
